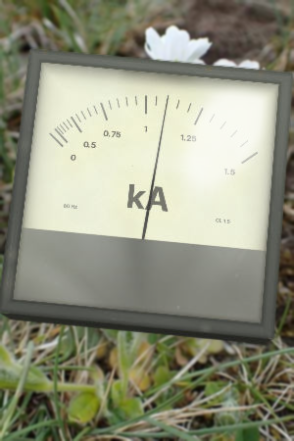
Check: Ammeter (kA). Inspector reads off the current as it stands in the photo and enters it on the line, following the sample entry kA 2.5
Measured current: kA 1.1
